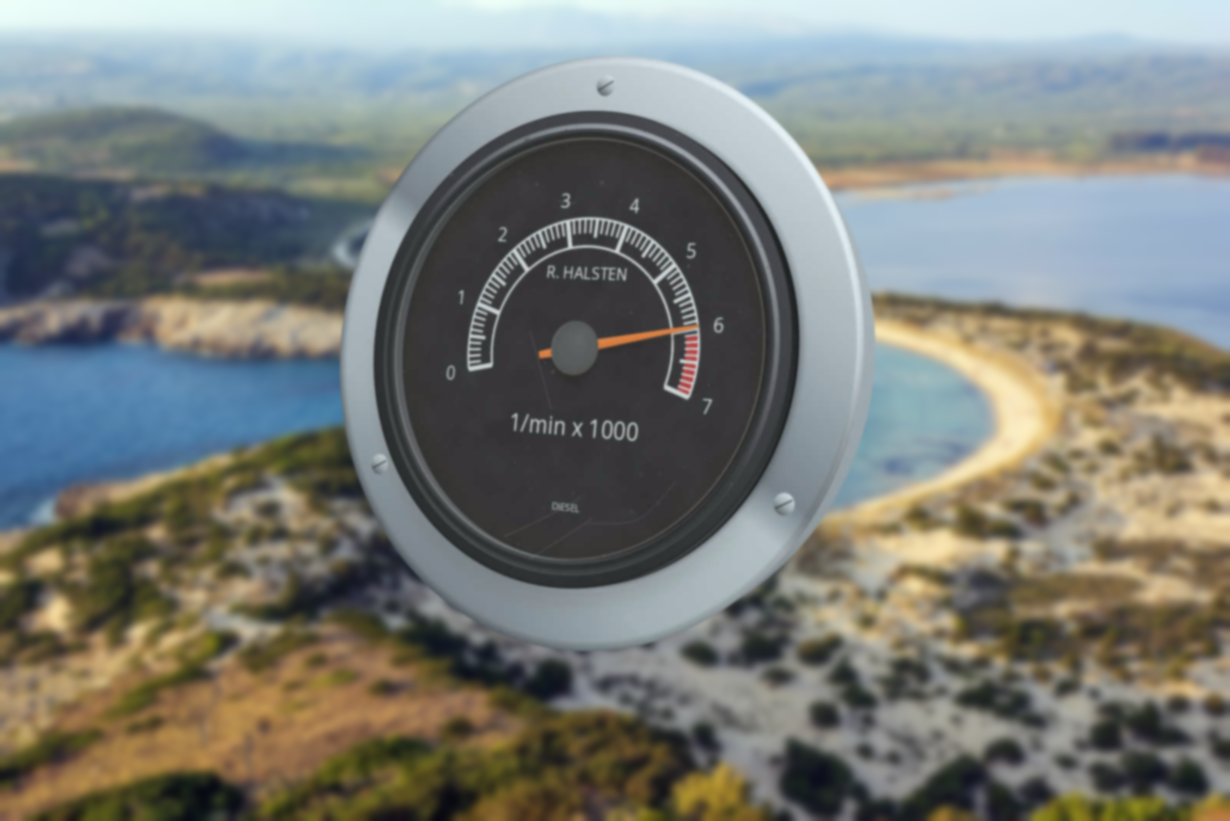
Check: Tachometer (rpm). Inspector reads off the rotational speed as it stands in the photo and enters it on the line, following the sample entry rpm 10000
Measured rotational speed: rpm 6000
